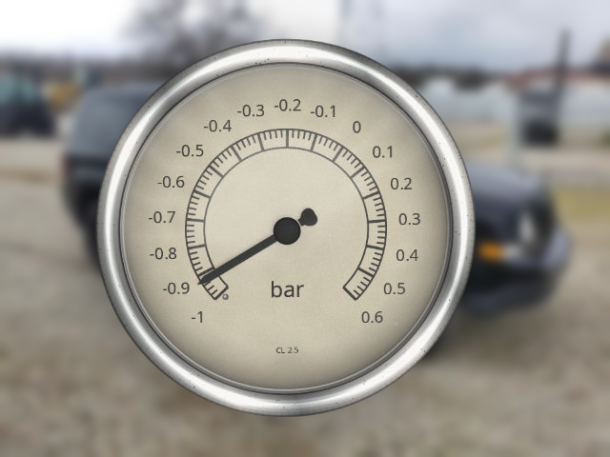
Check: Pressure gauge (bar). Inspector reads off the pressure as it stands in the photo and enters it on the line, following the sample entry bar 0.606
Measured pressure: bar -0.92
